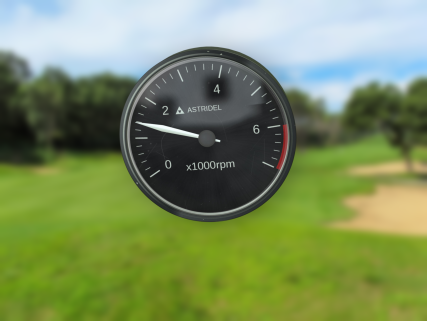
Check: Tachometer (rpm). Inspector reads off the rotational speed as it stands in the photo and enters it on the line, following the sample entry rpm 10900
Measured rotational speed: rpm 1400
